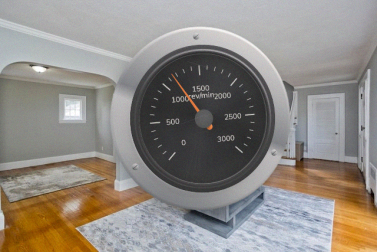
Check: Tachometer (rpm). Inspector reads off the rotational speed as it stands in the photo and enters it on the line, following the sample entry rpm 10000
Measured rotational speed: rpm 1150
